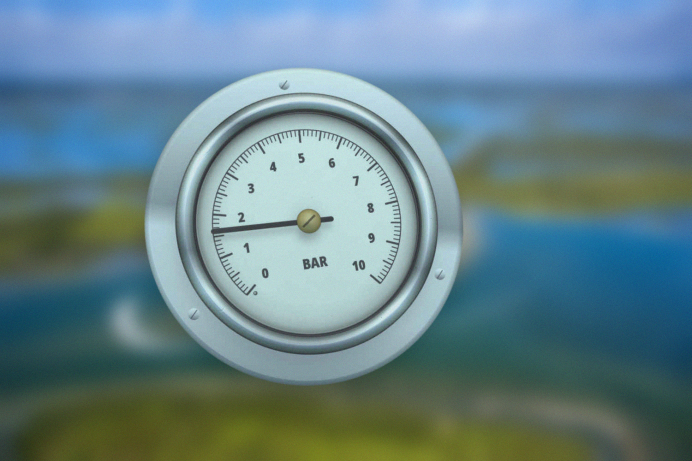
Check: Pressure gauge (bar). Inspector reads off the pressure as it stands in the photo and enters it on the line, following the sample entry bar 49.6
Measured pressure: bar 1.6
